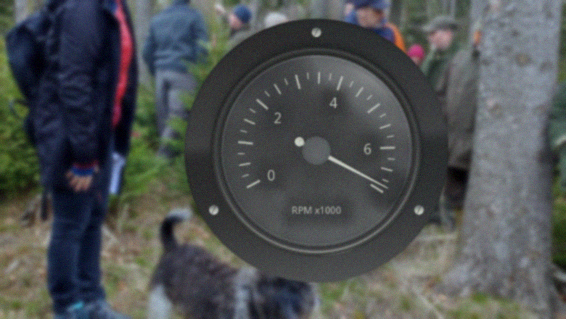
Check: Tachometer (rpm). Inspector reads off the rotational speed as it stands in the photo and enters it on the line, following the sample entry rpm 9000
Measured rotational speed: rpm 6875
